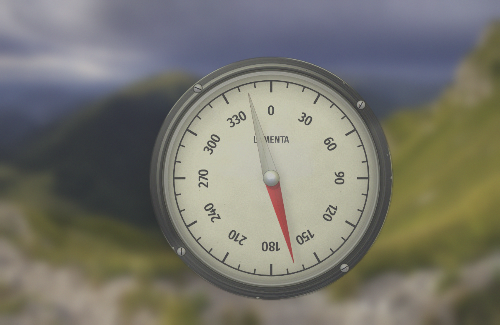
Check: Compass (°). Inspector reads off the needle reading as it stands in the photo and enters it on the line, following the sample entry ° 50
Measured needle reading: ° 165
